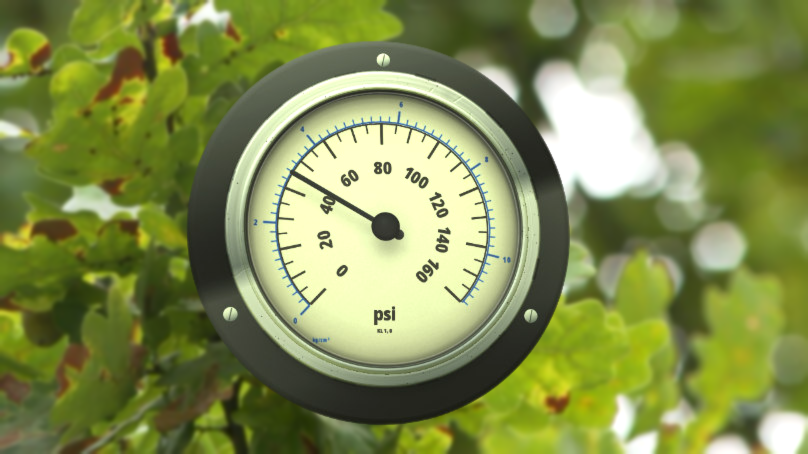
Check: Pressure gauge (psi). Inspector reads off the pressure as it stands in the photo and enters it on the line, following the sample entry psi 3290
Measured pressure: psi 45
